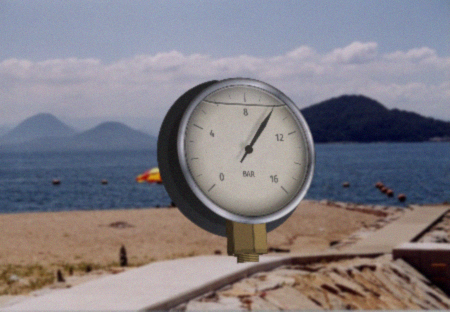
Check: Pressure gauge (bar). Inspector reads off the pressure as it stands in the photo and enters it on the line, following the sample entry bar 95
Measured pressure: bar 10
